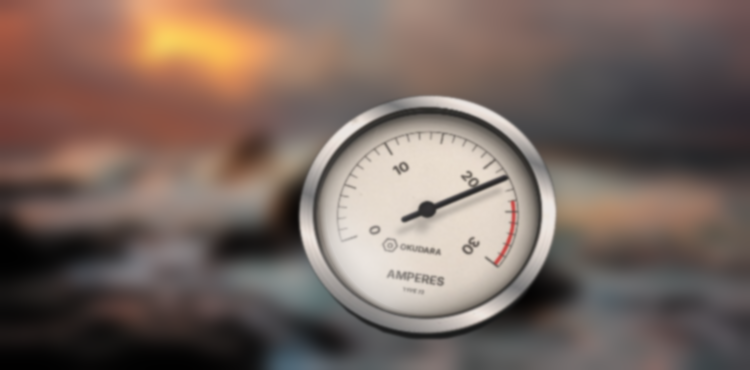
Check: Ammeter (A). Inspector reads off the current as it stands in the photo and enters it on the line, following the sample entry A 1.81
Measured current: A 22
